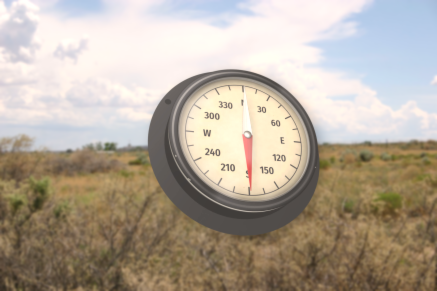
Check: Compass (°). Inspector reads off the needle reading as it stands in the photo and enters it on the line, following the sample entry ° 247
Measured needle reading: ° 180
